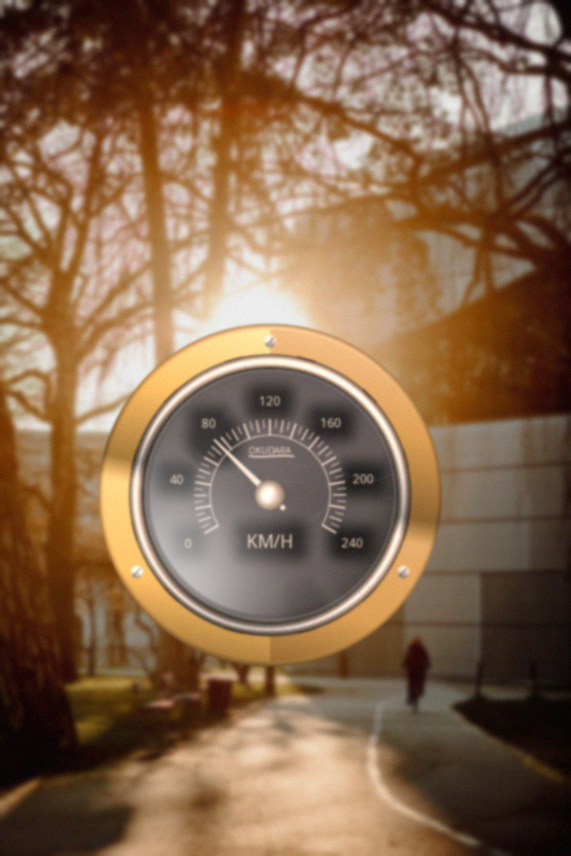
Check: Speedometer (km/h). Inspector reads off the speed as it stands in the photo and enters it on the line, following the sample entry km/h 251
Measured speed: km/h 75
